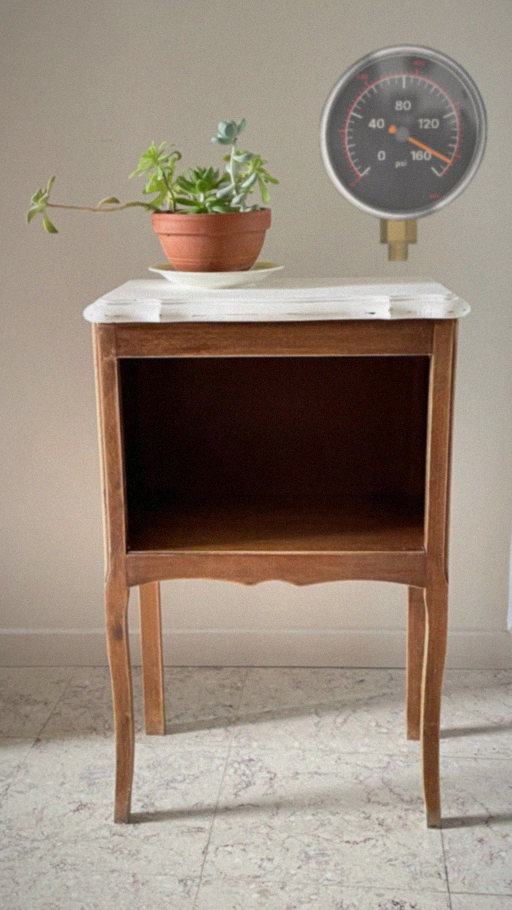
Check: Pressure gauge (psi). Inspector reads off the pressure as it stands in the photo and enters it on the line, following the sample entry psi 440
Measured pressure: psi 150
